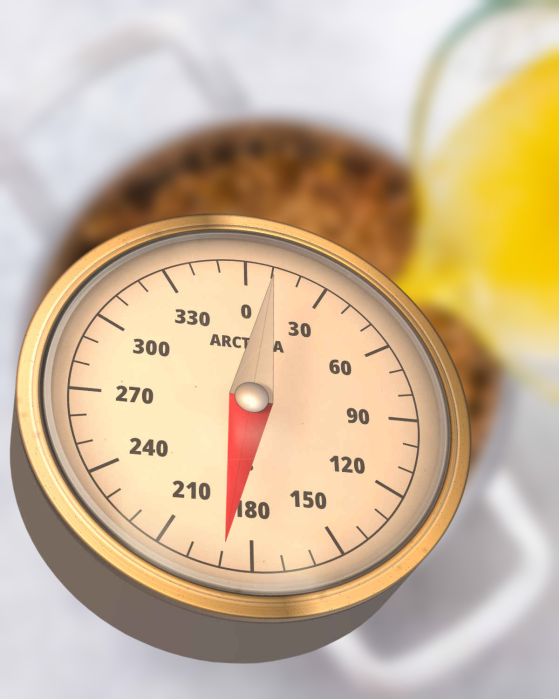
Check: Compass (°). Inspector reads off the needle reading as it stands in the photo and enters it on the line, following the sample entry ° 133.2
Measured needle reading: ° 190
